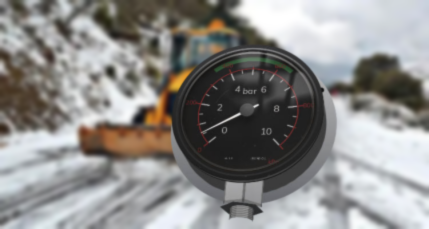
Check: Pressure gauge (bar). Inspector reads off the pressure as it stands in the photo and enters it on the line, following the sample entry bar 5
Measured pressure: bar 0.5
